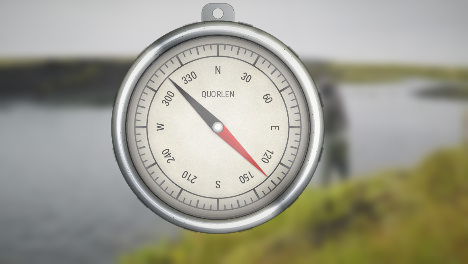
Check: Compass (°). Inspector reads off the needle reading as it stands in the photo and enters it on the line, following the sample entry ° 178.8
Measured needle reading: ° 135
